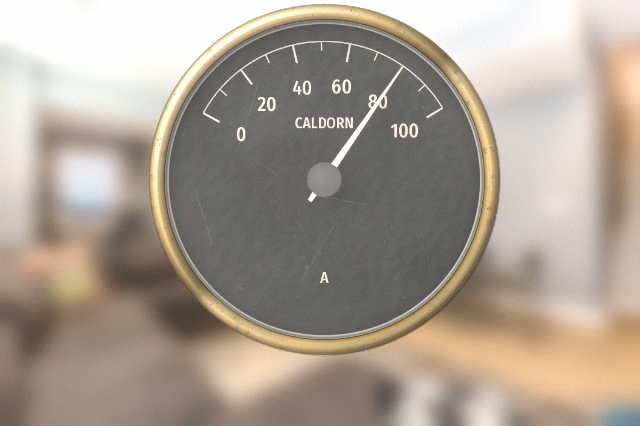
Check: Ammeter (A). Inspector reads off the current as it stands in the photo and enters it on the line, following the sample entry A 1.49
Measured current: A 80
